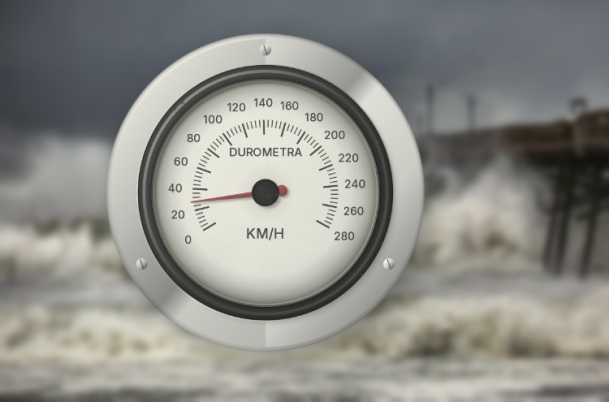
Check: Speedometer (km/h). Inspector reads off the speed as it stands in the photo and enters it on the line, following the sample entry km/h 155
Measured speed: km/h 28
